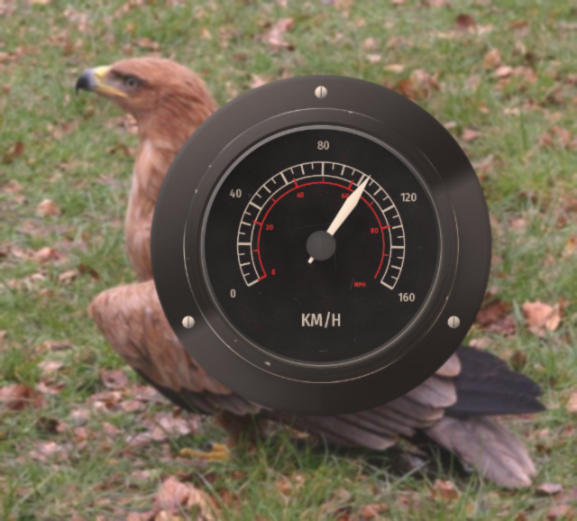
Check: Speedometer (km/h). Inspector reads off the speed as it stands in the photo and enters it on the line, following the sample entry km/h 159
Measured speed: km/h 102.5
